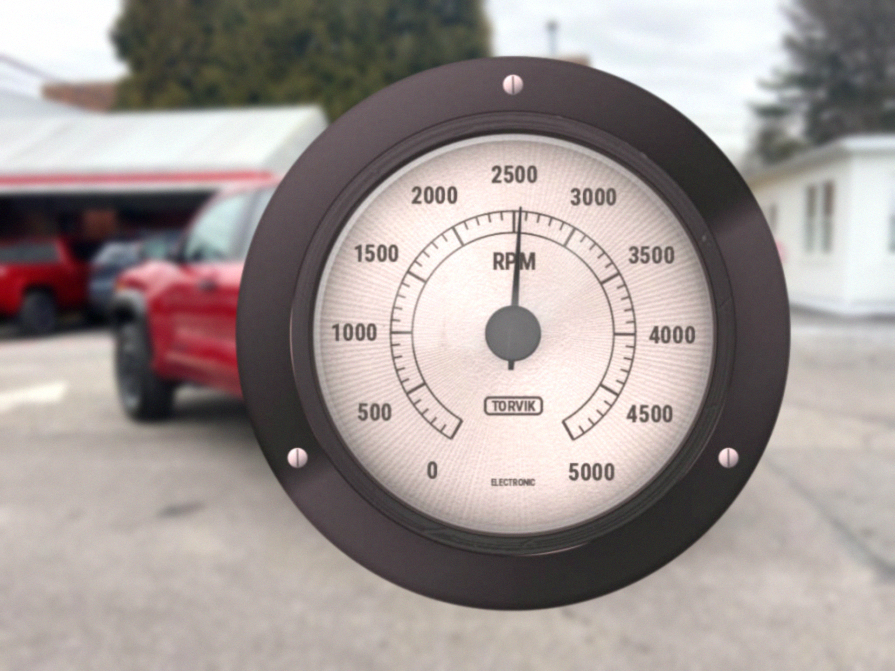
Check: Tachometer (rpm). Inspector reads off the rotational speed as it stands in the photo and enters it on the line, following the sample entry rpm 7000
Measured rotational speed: rpm 2550
